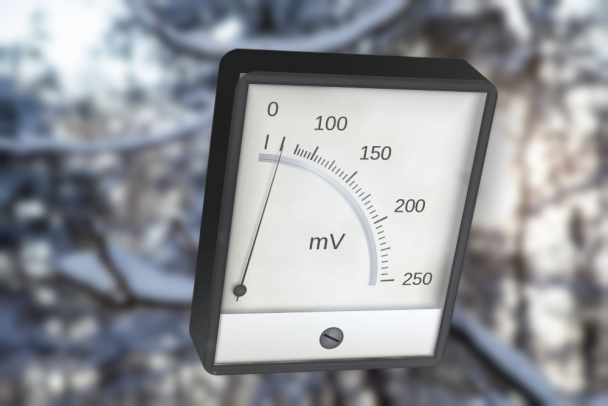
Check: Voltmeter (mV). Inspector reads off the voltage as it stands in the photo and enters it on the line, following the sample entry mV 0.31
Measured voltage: mV 50
